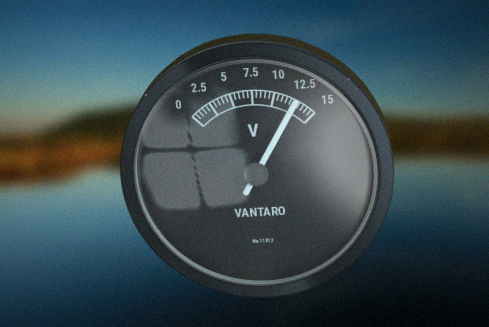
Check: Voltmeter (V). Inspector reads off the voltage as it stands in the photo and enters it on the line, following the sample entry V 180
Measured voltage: V 12.5
